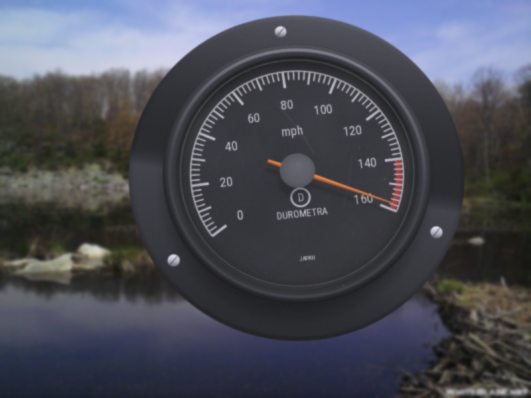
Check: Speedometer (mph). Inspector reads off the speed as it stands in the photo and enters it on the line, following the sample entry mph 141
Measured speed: mph 158
